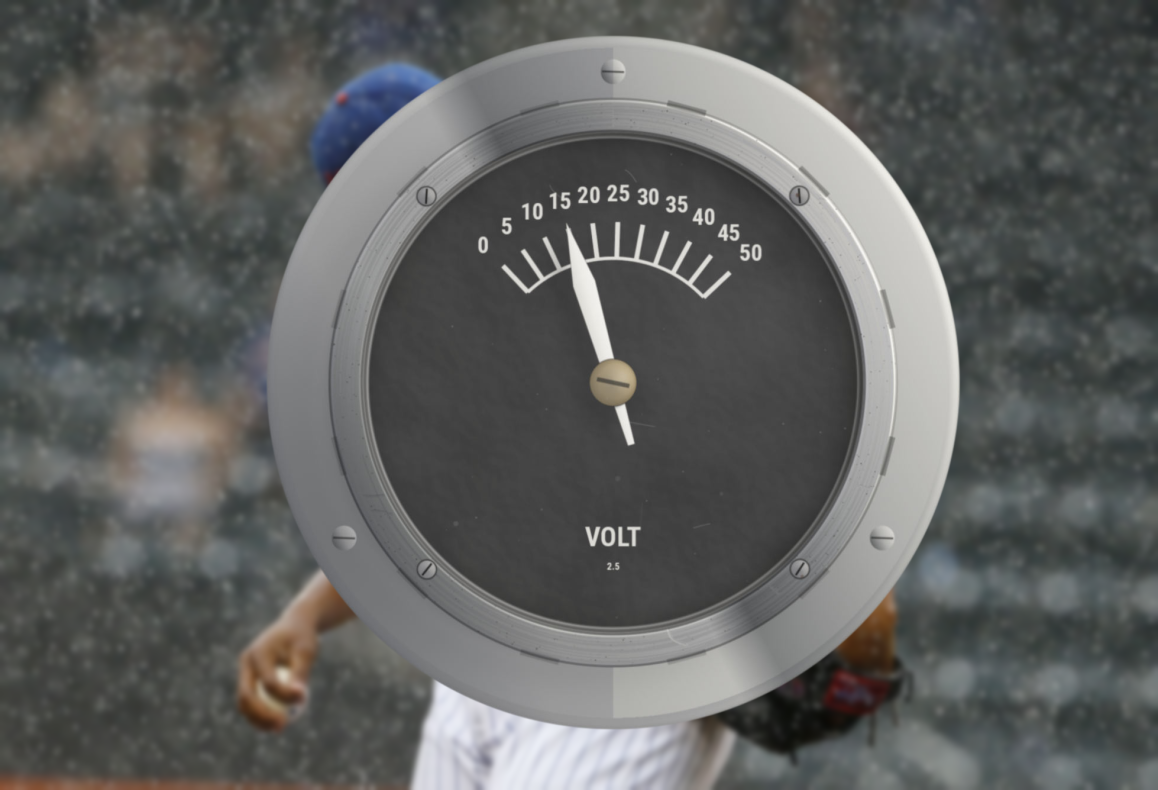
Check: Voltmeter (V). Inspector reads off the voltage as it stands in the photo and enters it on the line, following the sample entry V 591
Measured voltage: V 15
